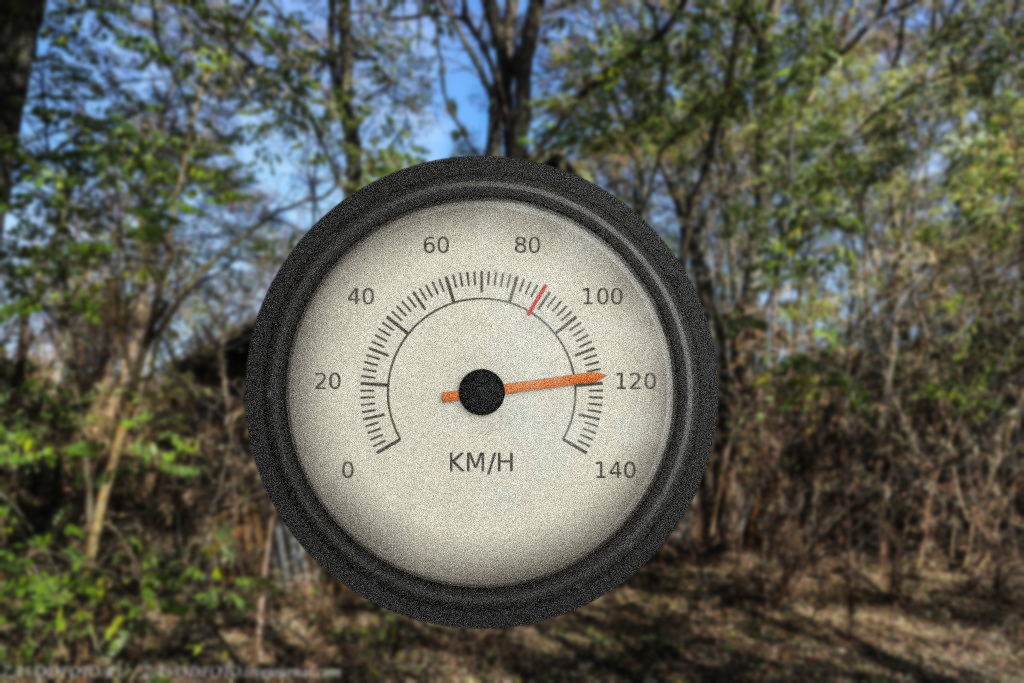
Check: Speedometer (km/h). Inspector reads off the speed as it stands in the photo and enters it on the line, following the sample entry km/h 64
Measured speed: km/h 118
